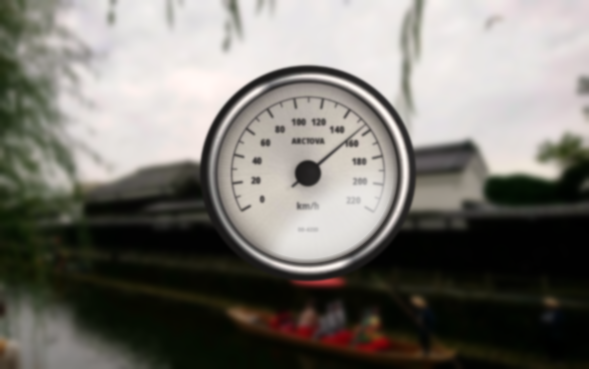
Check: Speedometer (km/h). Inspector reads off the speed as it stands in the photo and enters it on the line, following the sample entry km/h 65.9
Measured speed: km/h 155
